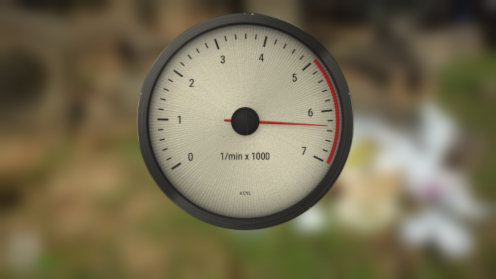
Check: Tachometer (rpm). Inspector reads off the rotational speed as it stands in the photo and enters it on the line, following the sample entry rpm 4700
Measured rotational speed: rpm 6300
